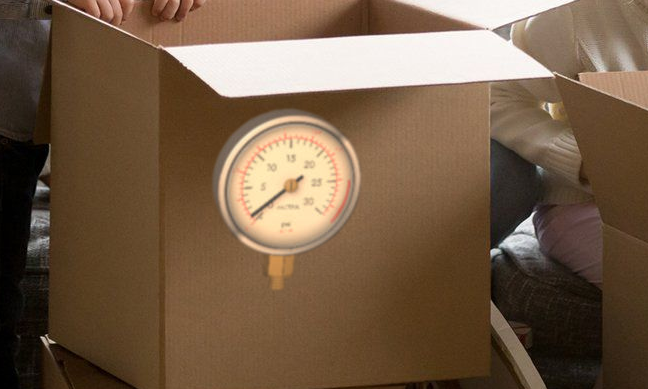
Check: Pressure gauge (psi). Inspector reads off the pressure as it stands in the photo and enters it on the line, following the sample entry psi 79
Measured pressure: psi 1
